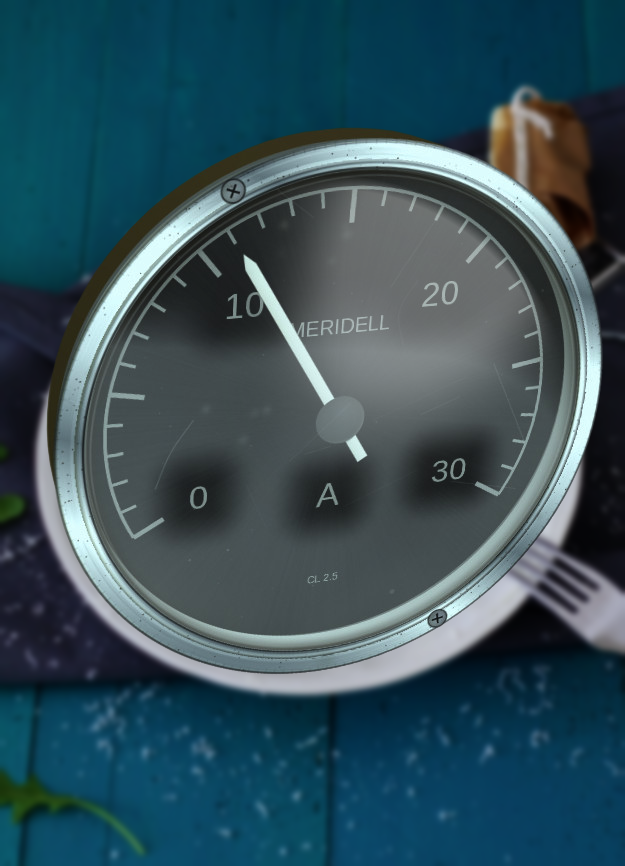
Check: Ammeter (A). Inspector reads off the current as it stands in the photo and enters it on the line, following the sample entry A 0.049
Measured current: A 11
